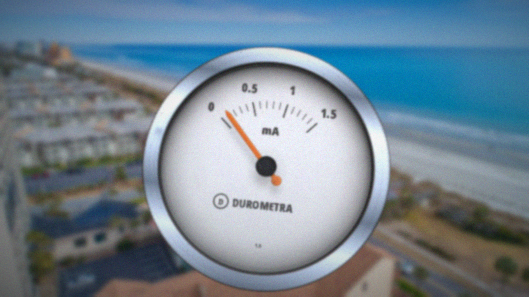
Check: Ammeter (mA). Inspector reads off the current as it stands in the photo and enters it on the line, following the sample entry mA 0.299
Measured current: mA 0.1
